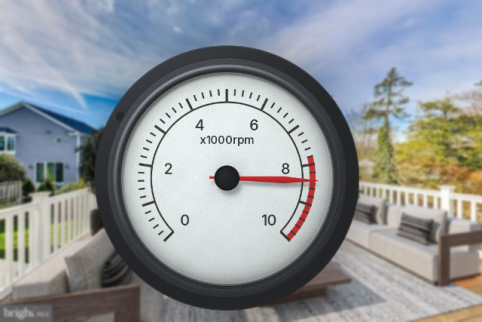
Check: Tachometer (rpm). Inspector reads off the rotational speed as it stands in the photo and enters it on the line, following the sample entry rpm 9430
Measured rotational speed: rpm 8400
